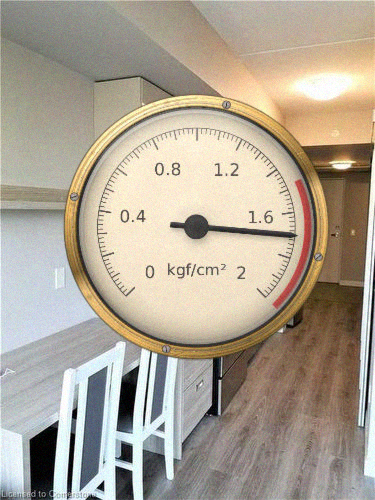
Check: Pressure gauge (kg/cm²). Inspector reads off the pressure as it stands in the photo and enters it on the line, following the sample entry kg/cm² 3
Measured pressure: kg/cm² 1.7
